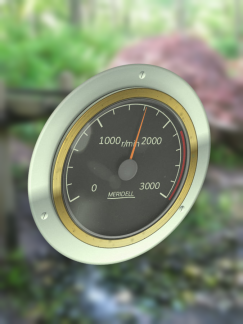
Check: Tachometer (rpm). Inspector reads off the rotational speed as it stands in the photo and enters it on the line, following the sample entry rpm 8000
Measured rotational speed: rpm 1600
